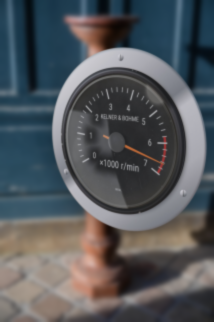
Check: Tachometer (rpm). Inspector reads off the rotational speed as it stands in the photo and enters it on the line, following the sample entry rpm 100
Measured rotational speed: rpm 6600
